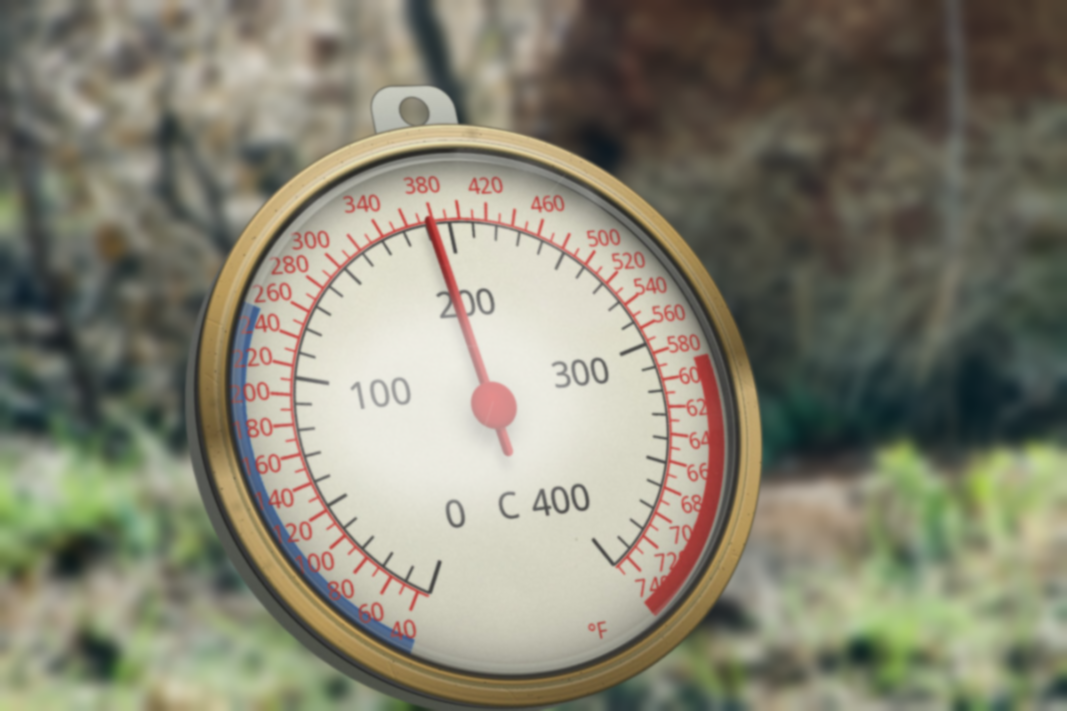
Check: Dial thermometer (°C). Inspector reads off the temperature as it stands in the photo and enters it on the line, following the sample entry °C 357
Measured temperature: °C 190
